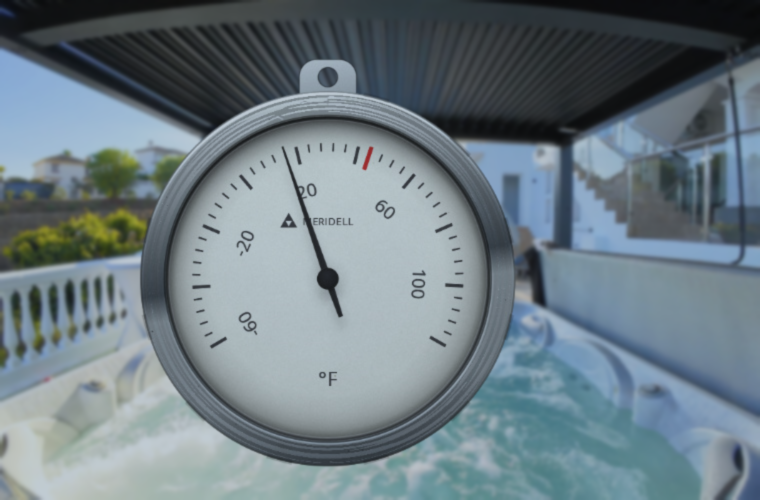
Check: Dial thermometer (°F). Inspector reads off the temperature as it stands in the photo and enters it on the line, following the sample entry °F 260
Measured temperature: °F 16
